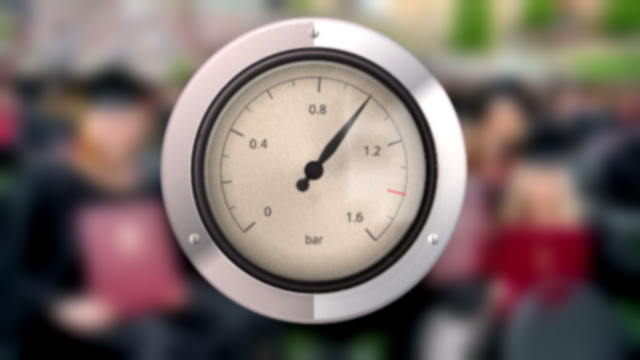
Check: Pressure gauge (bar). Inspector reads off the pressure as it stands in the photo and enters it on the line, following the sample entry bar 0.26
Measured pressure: bar 1
